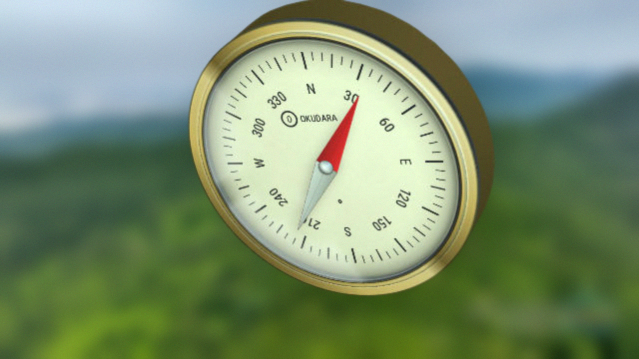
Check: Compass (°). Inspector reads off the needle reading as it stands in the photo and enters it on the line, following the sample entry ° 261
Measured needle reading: ° 35
